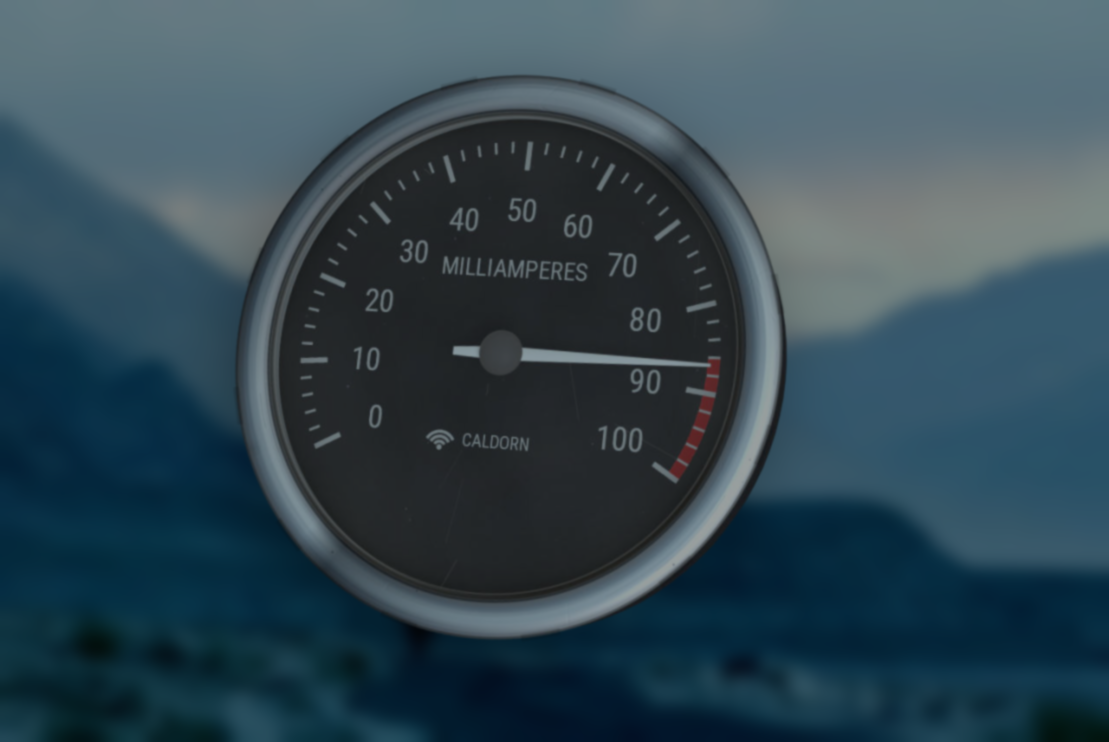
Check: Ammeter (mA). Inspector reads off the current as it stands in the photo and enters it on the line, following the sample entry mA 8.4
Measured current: mA 87
